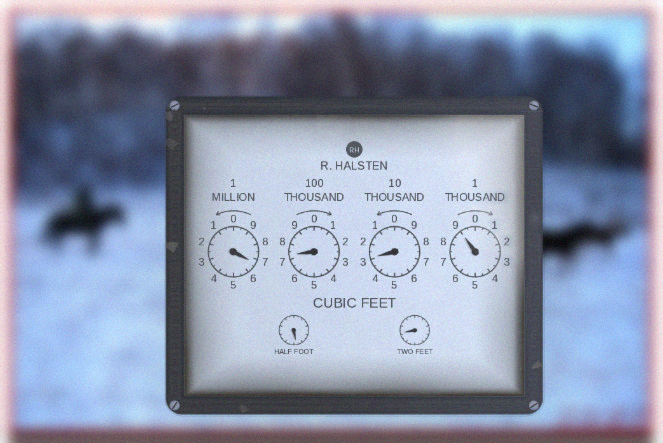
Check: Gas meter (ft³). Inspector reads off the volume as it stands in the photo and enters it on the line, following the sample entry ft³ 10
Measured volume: ft³ 672900
